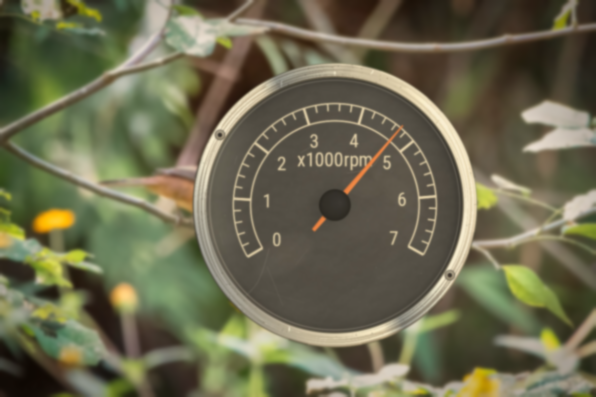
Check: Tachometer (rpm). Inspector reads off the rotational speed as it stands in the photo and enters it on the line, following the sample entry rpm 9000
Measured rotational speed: rpm 4700
